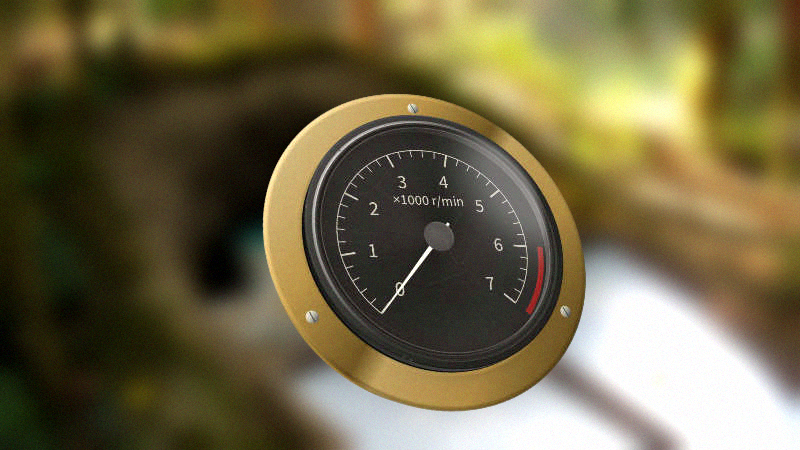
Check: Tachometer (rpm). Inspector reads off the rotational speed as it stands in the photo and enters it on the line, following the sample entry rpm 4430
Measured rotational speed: rpm 0
